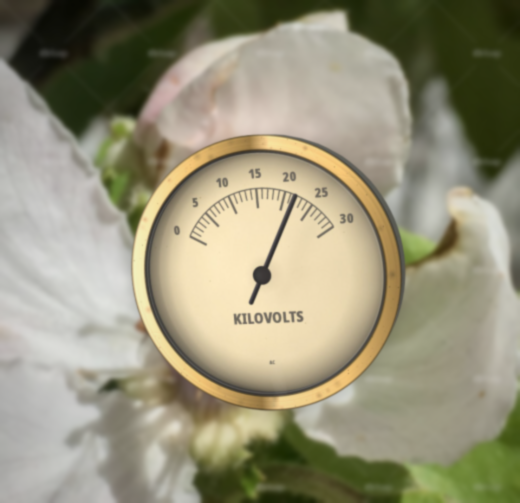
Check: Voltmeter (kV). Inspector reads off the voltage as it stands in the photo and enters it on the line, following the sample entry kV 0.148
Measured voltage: kV 22
